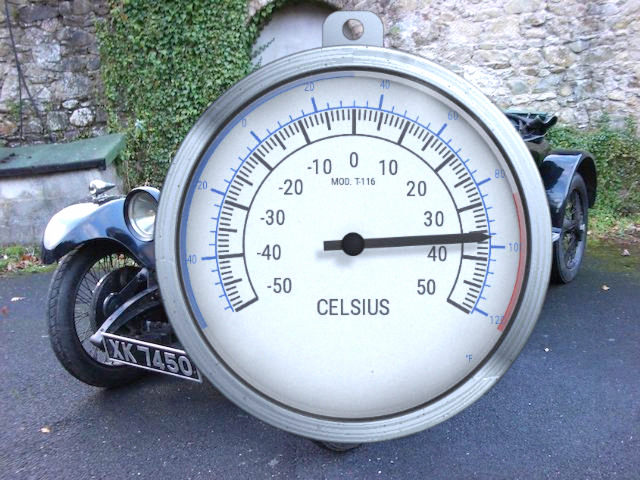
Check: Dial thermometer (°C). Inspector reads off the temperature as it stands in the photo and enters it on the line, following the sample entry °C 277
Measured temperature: °C 36
